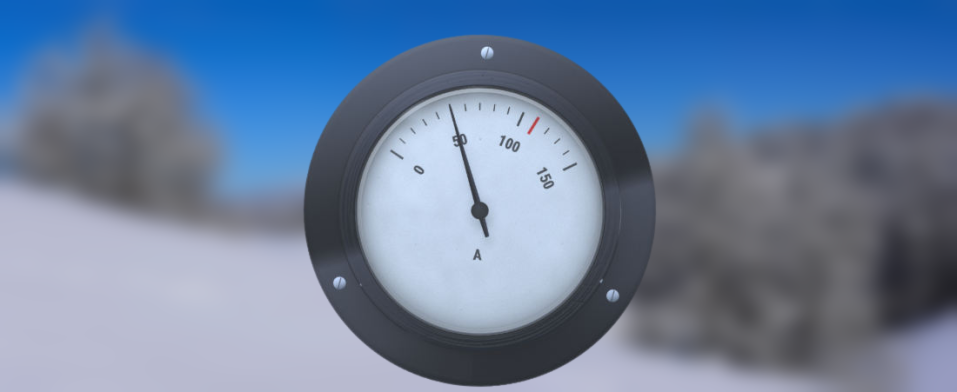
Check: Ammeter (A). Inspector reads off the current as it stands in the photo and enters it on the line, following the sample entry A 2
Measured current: A 50
